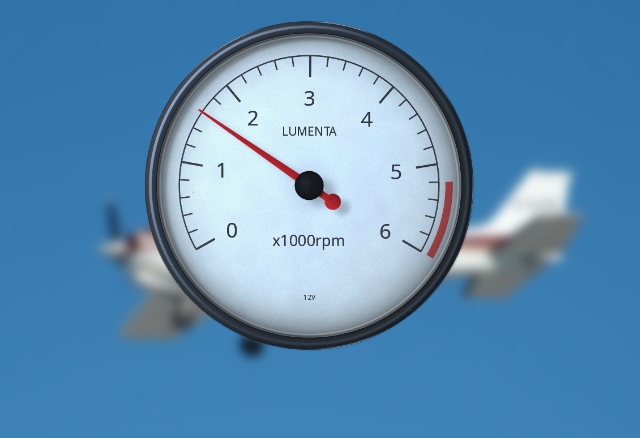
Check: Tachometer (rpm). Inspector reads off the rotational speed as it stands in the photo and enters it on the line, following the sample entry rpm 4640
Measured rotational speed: rpm 1600
